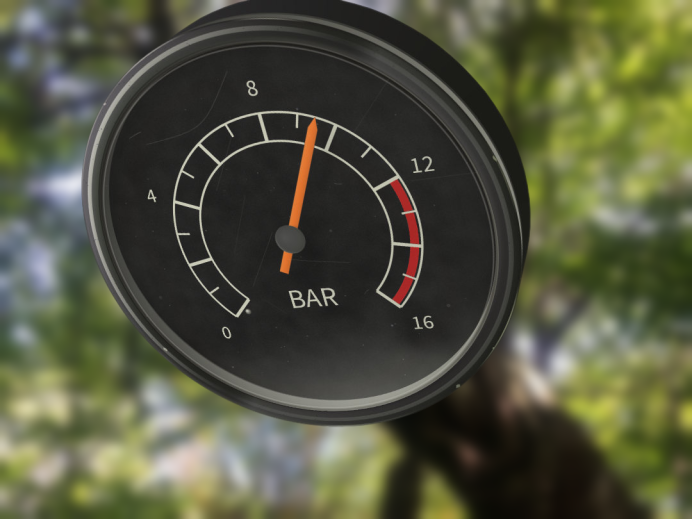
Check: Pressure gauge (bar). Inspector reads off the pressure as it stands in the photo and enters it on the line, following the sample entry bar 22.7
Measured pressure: bar 9.5
